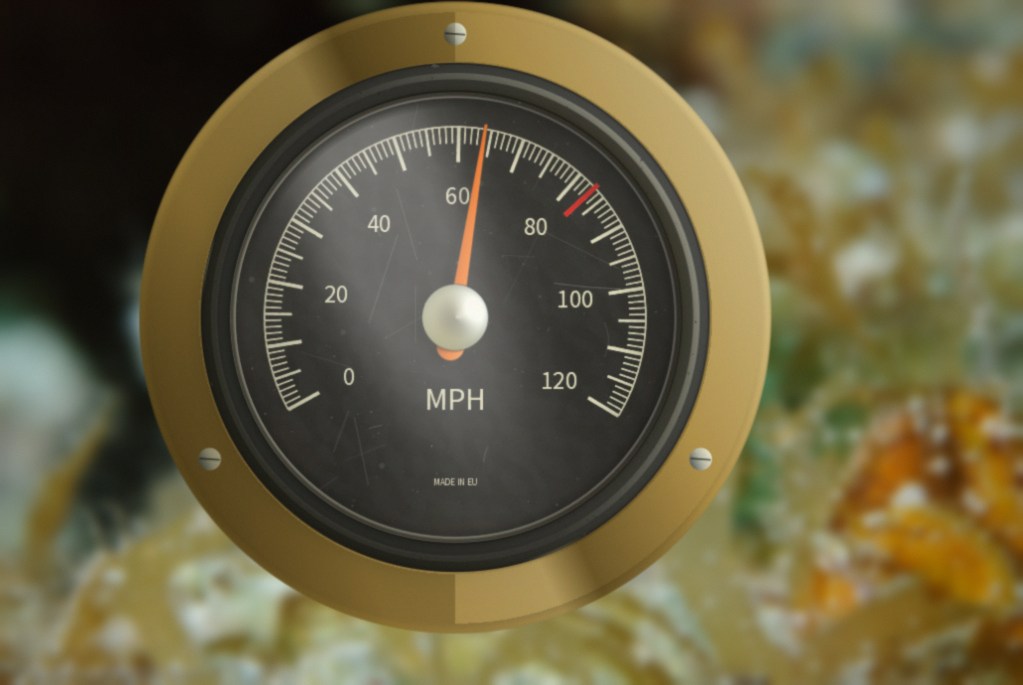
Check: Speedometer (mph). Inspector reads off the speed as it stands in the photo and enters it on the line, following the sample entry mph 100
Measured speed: mph 64
